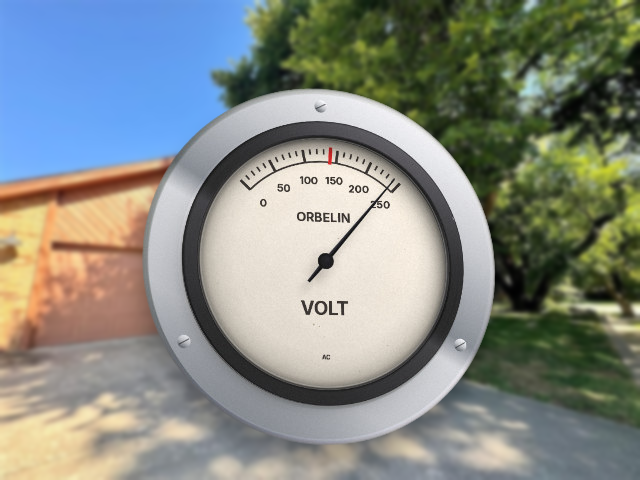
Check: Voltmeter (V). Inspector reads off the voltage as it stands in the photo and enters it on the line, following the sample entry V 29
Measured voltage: V 240
